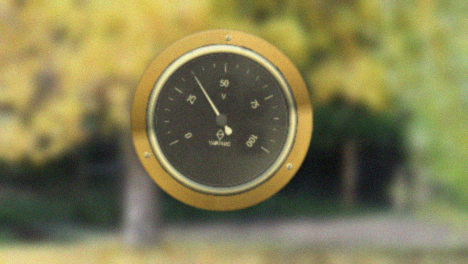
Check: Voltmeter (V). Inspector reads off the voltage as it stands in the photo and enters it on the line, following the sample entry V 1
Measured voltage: V 35
